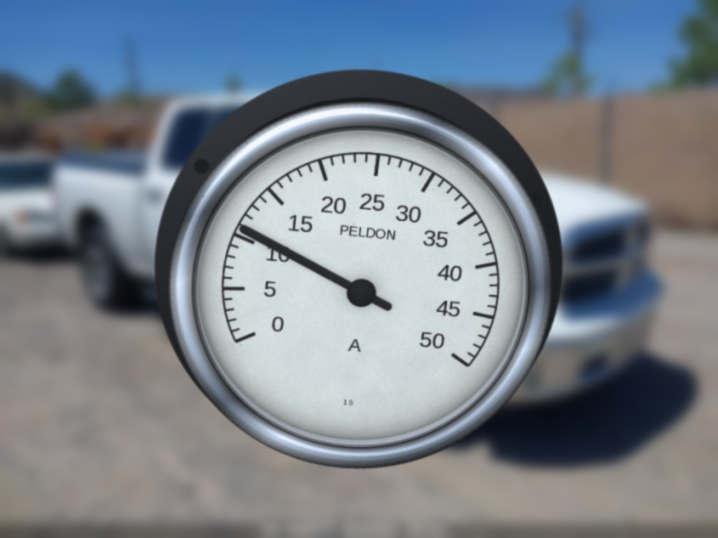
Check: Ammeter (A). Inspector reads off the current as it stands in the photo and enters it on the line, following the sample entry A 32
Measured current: A 11
